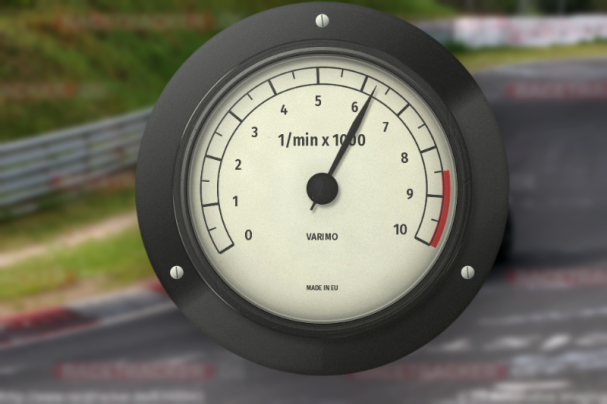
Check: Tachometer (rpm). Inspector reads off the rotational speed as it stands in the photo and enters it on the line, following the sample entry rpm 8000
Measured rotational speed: rpm 6250
